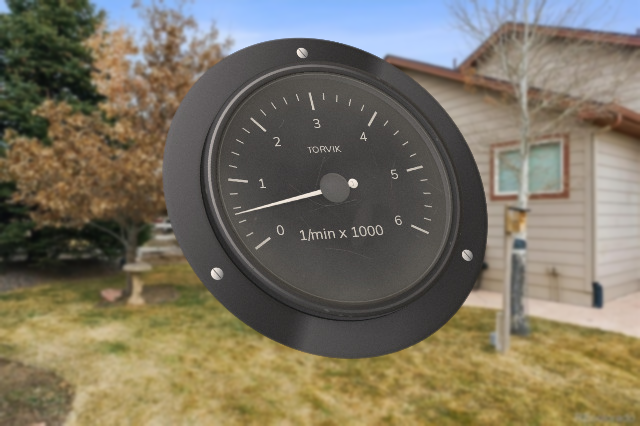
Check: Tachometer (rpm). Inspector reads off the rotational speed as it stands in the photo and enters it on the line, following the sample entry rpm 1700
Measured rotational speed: rpm 500
